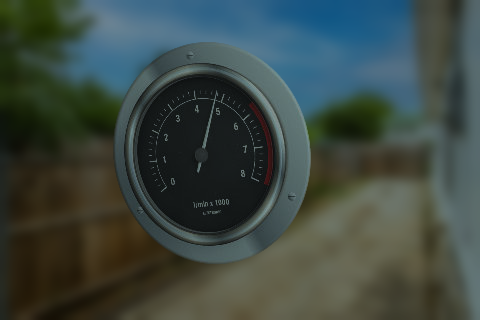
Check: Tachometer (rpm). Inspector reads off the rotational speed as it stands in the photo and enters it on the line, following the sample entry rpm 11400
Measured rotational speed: rpm 4800
